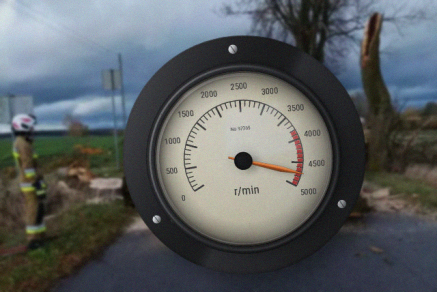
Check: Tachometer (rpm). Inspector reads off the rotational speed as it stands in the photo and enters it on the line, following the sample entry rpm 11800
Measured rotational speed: rpm 4700
